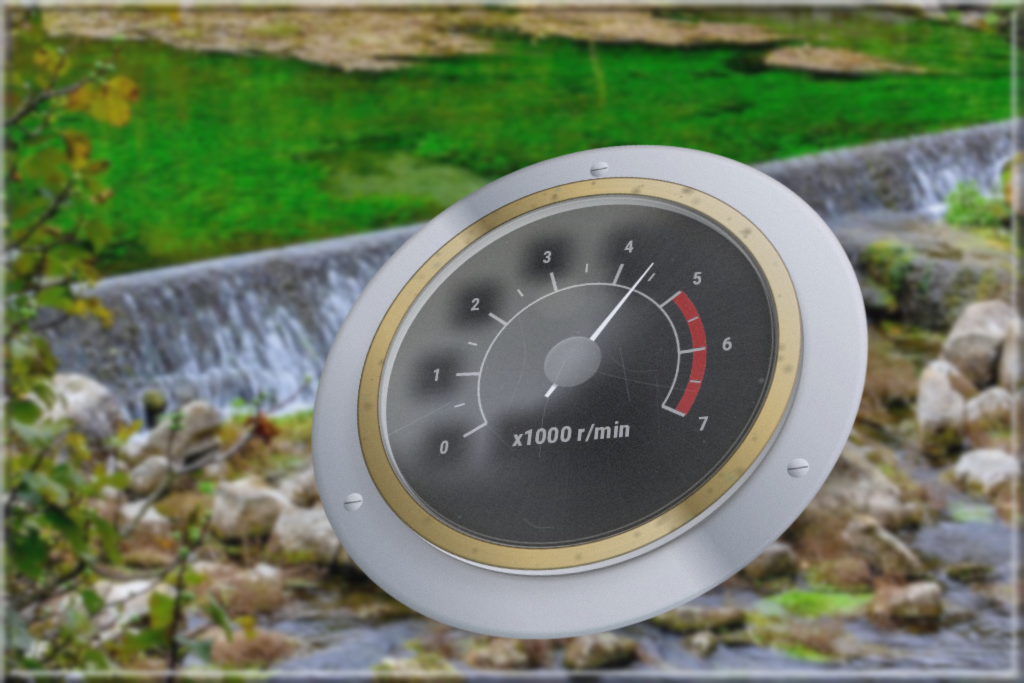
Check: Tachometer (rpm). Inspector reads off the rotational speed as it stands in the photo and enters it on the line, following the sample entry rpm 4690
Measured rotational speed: rpm 4500
